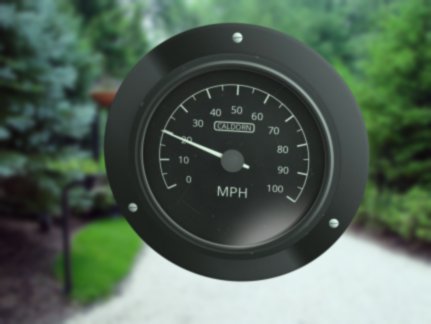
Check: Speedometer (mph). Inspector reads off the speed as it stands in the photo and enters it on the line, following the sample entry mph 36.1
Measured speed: mph 20
